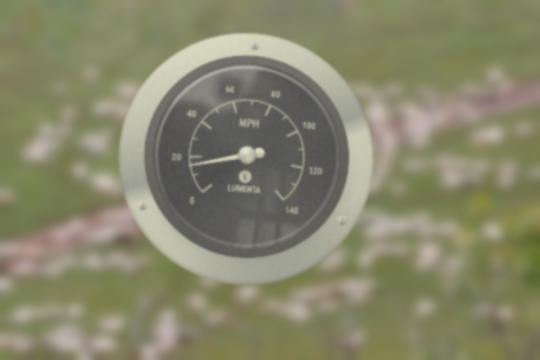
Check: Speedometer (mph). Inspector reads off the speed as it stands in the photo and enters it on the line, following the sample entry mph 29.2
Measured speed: mph 15
